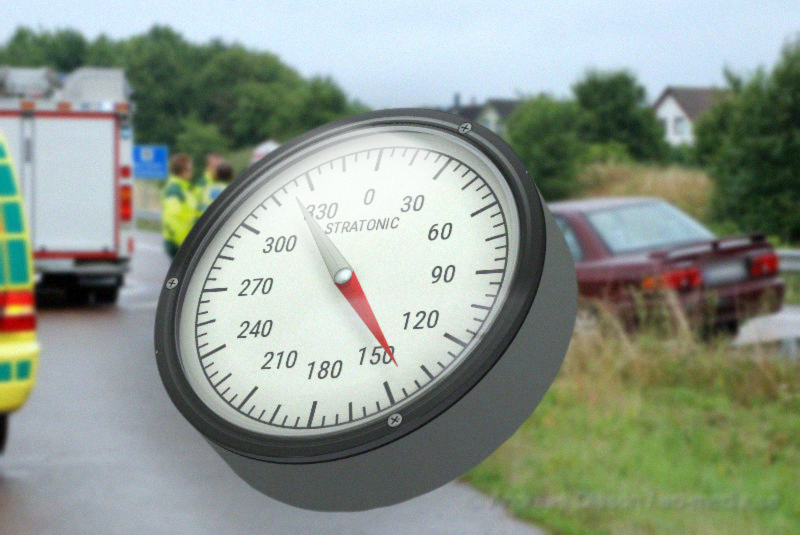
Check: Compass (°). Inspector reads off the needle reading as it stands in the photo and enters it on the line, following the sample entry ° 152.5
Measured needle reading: ° 142.5
